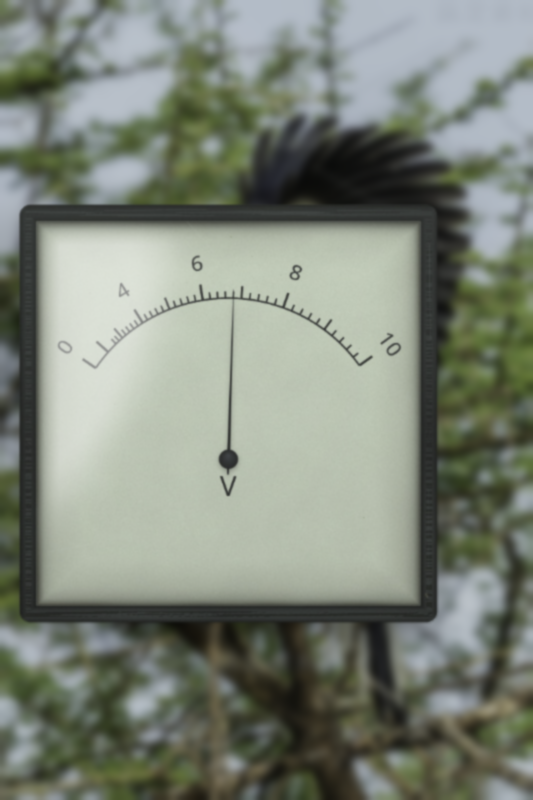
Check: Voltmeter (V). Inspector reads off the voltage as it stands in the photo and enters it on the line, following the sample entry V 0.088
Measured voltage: V 6.8
